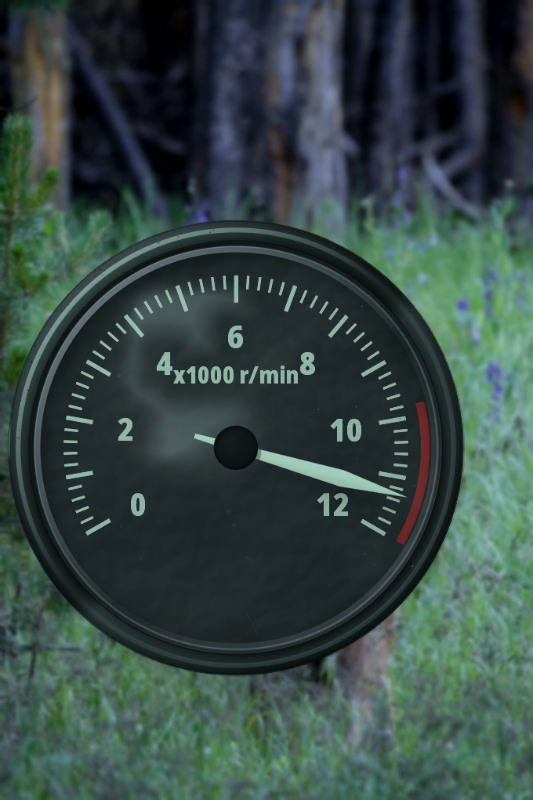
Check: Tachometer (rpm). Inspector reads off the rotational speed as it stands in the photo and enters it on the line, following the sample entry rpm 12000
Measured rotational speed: rpm 11300
